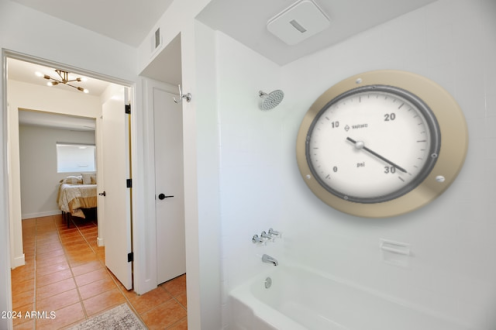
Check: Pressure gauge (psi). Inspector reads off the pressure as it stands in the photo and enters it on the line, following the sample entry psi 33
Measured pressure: psi 29
